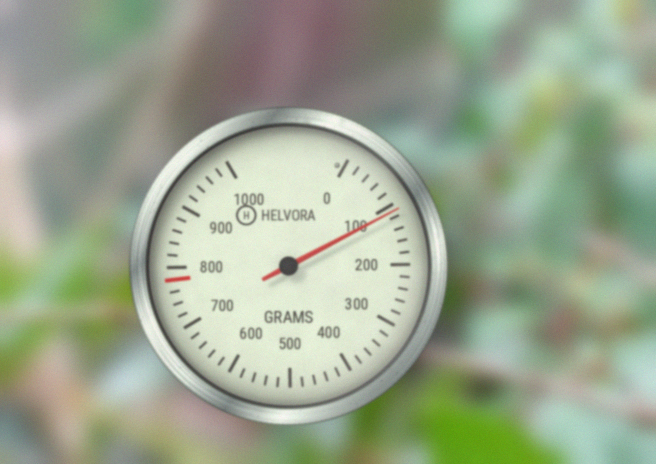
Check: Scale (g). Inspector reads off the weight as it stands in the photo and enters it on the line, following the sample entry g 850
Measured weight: g 110
